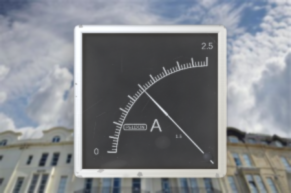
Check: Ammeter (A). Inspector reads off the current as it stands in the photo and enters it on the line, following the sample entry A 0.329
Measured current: A 1.25
